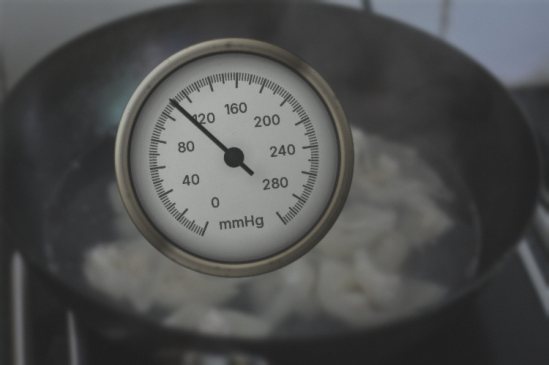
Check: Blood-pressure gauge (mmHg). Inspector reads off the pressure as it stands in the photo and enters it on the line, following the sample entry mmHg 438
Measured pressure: mmHg 110
